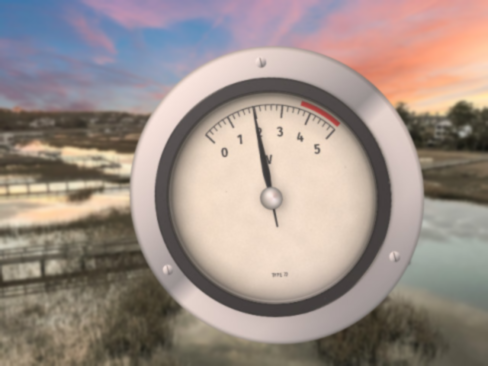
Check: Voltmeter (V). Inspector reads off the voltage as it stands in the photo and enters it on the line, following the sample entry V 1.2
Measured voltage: V 2
